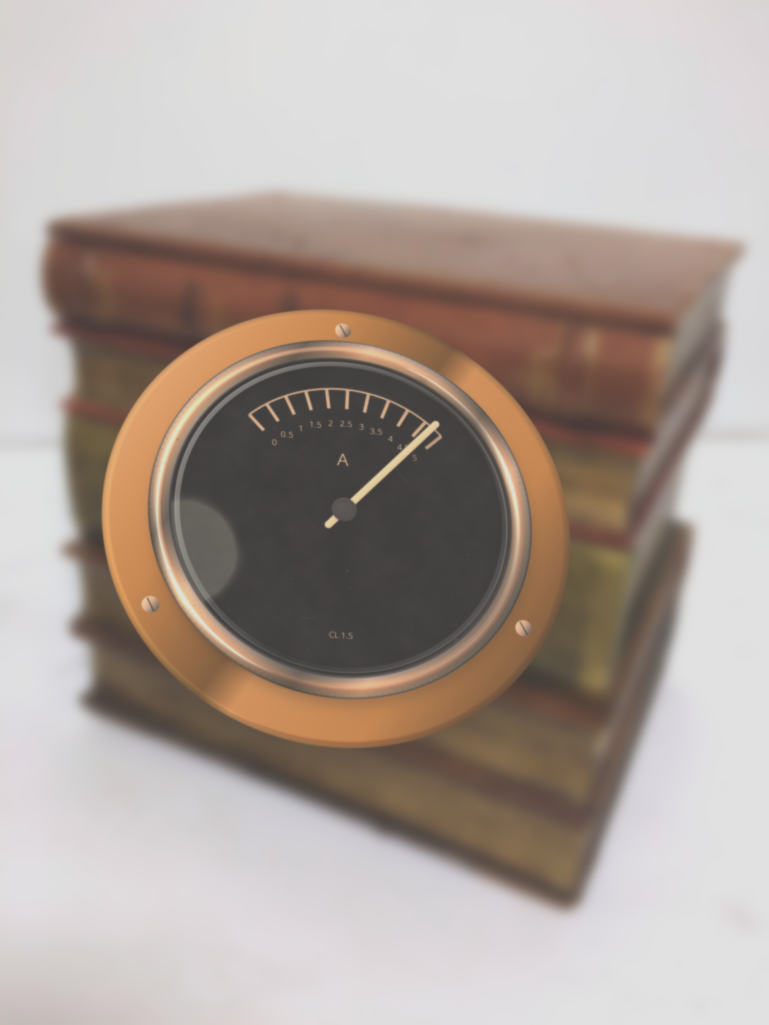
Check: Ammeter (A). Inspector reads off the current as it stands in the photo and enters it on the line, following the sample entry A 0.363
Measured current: A 4.75
